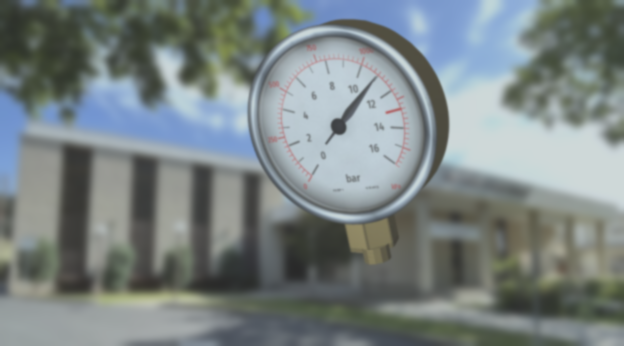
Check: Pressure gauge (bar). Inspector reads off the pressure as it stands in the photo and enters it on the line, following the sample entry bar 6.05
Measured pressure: bar 11
